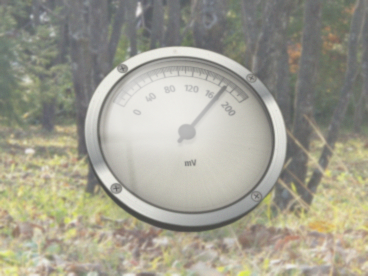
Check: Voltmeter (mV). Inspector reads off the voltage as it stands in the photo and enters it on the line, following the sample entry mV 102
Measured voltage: mV 170
